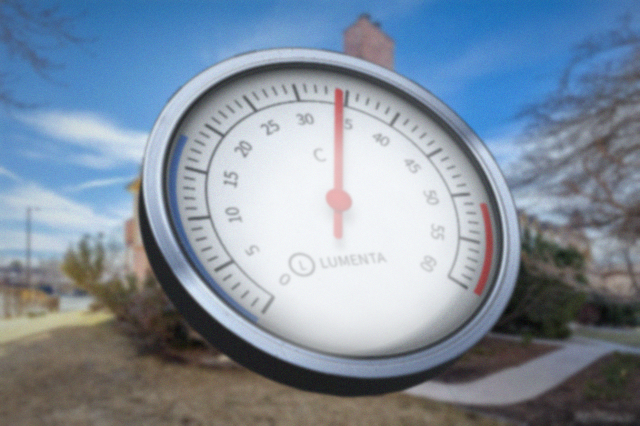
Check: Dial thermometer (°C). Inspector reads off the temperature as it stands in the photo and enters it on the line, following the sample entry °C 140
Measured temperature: °C 34
